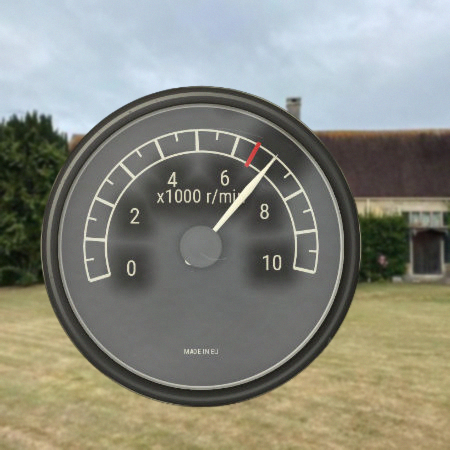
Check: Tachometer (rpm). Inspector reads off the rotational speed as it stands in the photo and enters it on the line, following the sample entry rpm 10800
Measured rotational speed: rpm 7000
